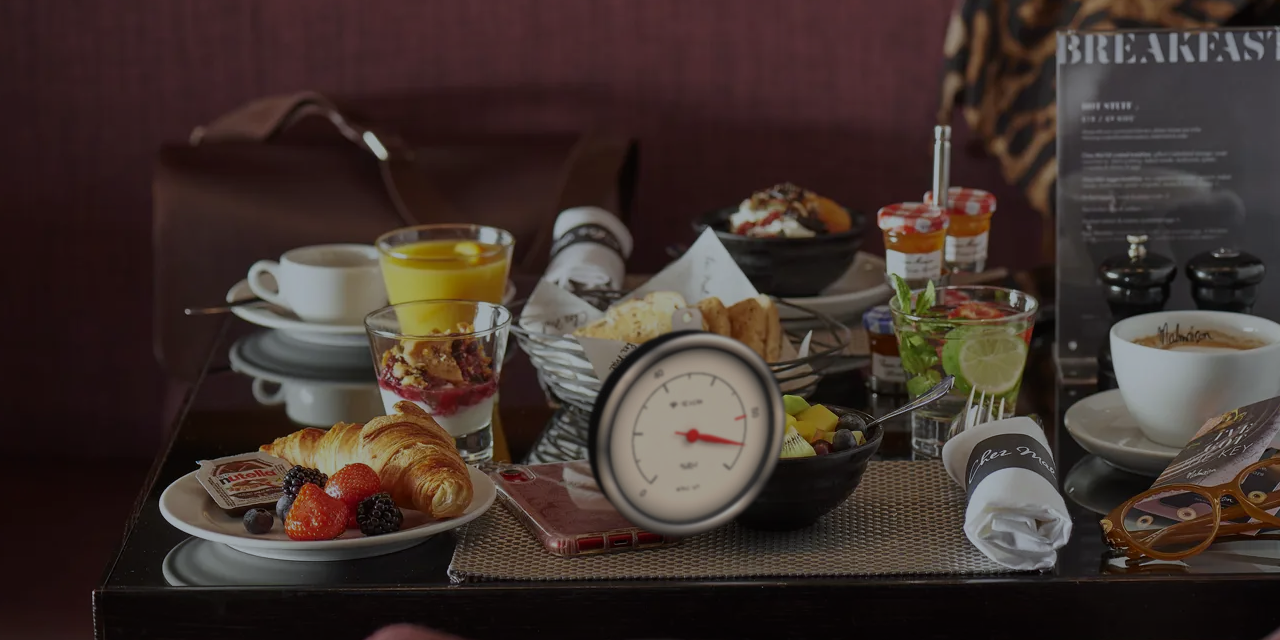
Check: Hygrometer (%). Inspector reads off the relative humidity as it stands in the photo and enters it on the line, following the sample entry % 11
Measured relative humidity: % 90
